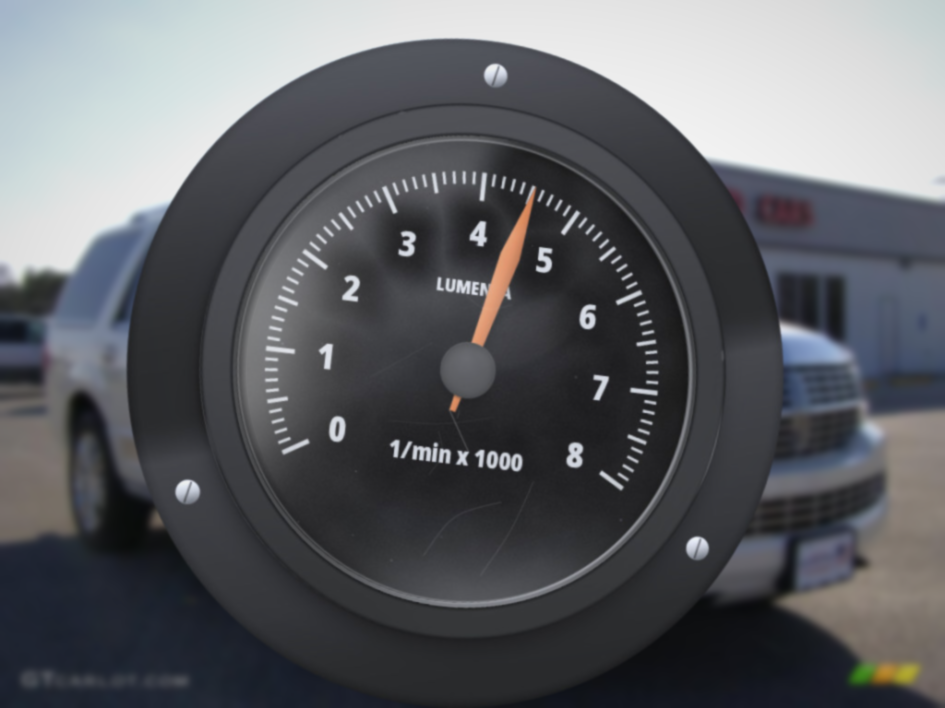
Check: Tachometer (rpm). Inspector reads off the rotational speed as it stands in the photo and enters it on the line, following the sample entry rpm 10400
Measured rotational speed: rpm 4500
